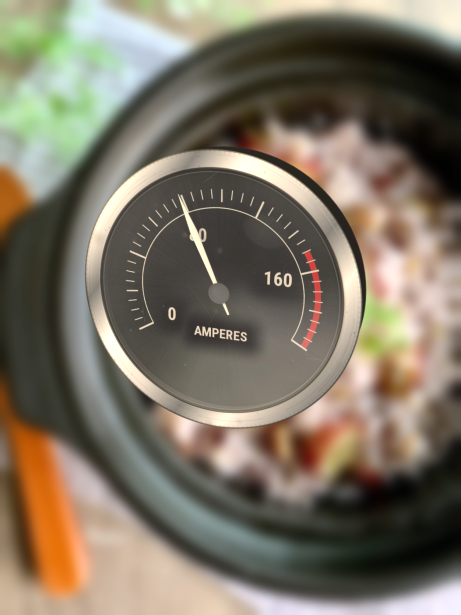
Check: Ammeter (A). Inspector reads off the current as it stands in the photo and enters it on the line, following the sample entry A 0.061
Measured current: A 80
